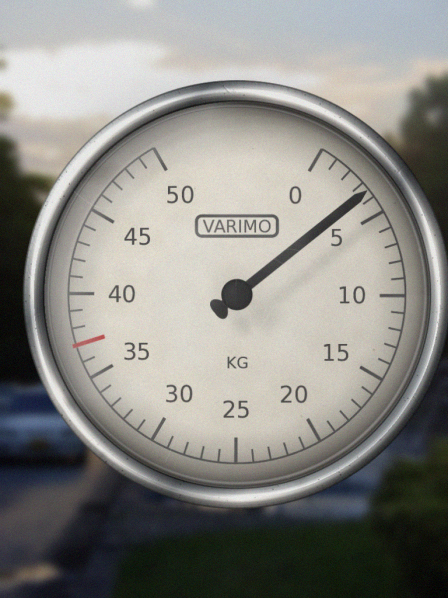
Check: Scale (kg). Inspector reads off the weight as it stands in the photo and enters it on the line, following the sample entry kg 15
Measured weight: kg 3.5
